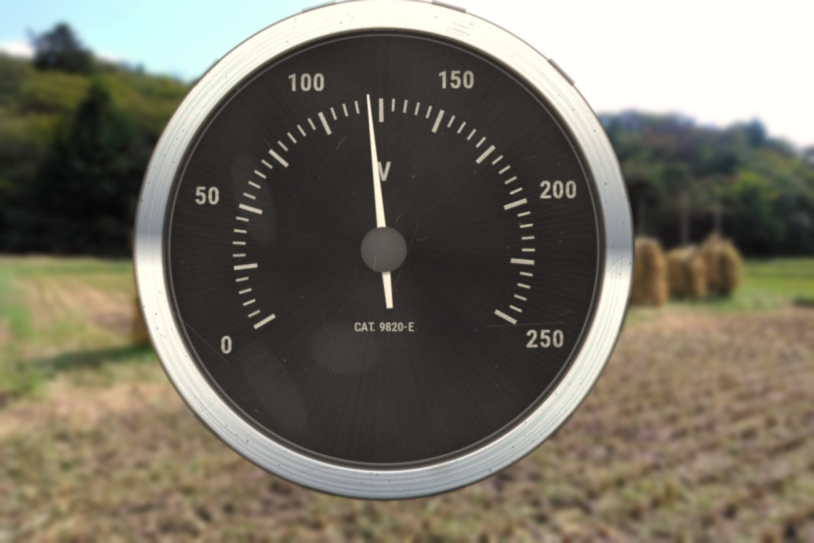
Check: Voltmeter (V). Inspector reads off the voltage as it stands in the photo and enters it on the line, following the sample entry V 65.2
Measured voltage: V 120
